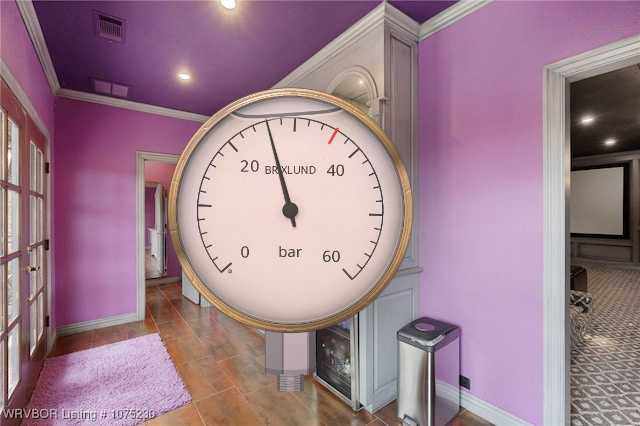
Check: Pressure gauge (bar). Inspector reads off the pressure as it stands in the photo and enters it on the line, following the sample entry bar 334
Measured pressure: bar 26
